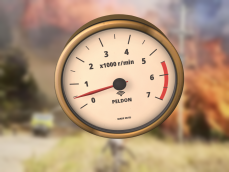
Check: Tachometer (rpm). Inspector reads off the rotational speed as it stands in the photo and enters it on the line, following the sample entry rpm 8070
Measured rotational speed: rpm 500
